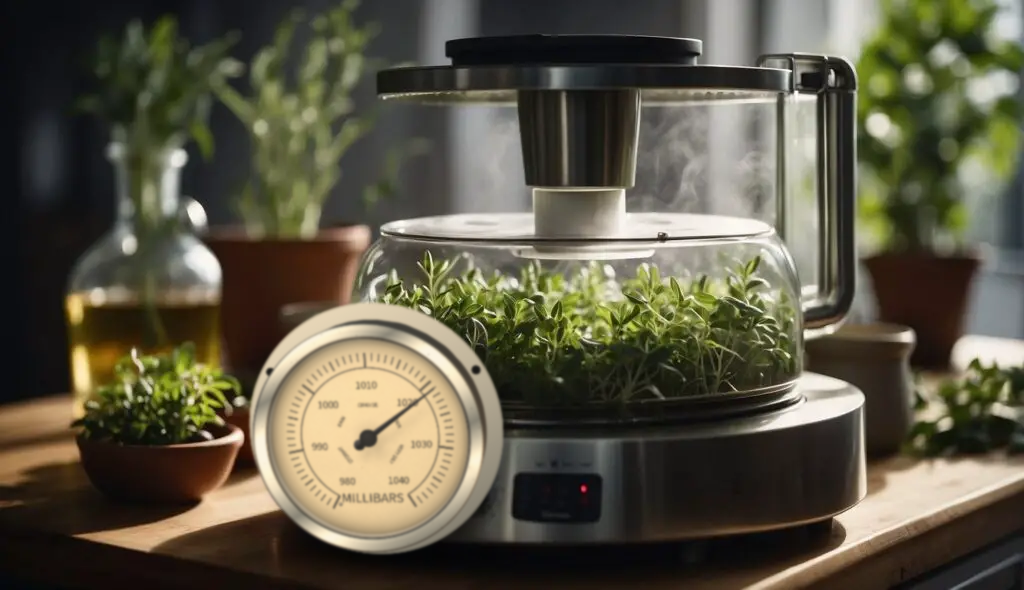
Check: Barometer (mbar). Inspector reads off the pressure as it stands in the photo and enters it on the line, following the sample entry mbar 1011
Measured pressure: mbar 1021
